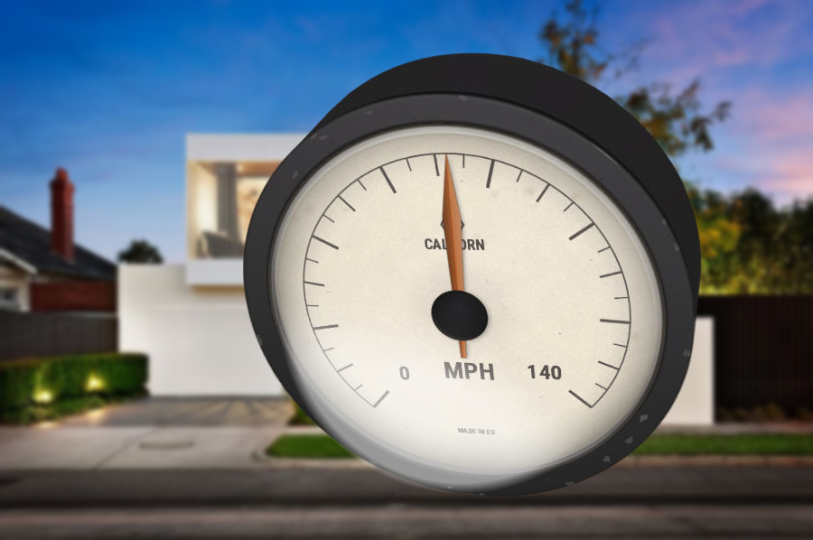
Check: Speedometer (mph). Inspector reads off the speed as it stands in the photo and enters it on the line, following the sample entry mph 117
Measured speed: mph 72.5
